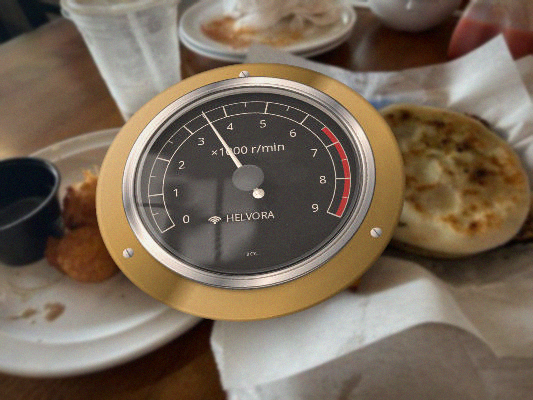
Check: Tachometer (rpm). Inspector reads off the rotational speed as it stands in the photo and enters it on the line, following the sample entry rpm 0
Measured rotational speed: rpm 3500
